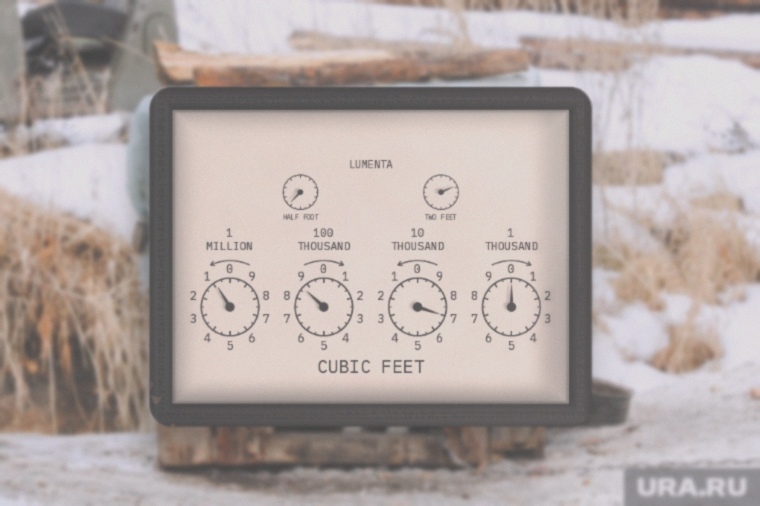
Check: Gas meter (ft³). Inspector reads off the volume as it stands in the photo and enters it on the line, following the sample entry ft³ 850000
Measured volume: ft³ 87000
